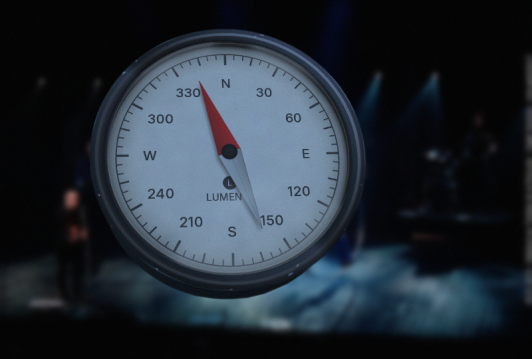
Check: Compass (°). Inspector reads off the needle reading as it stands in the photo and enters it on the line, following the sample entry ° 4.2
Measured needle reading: ° 340
